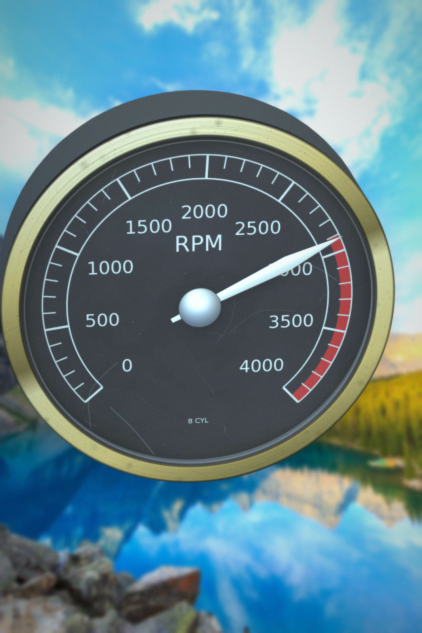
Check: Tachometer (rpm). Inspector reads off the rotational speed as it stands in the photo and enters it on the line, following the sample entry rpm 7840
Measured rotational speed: rpm 2900
